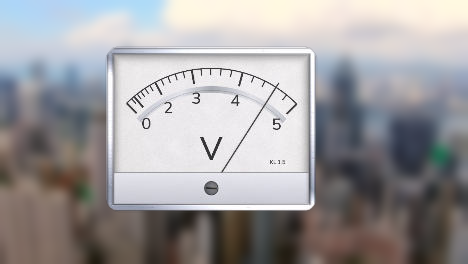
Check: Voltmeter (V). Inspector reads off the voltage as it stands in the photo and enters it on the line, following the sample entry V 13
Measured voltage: V 4.6
